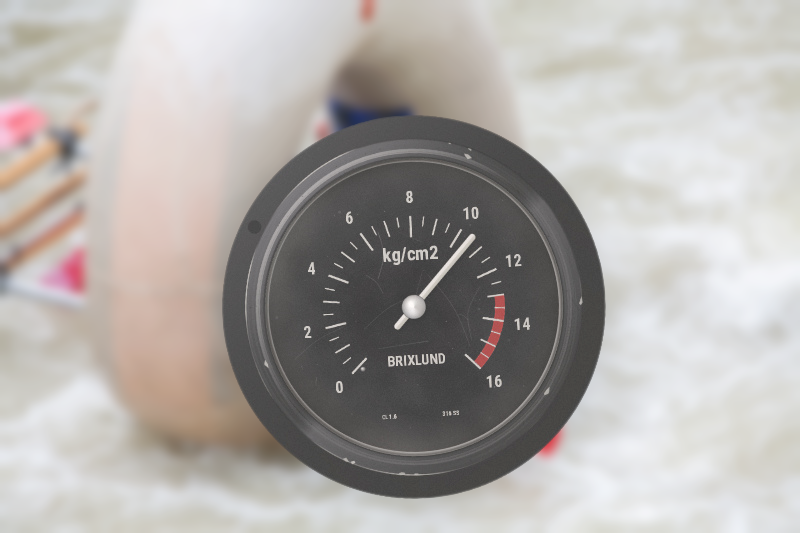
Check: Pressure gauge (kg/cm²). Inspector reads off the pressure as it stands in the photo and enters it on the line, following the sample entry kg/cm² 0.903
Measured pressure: kg/cm² 10.5
